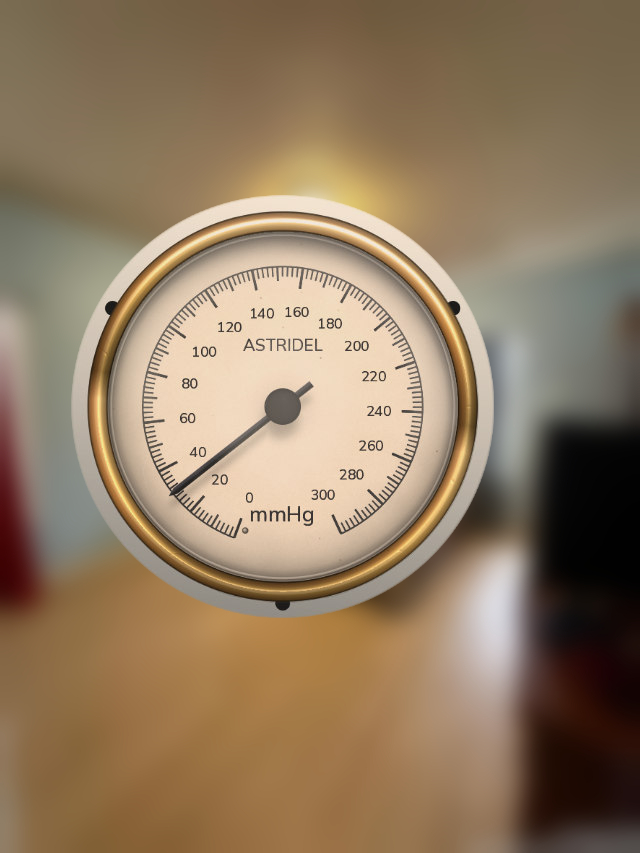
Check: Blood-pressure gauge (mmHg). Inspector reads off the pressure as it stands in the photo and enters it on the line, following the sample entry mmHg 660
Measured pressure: mmHg 30
